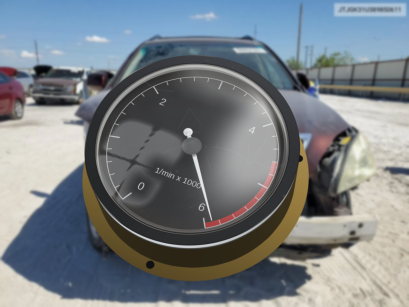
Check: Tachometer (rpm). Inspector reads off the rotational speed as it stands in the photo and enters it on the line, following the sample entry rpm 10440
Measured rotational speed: rpm 5900
